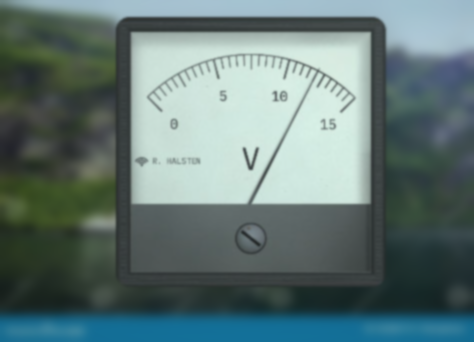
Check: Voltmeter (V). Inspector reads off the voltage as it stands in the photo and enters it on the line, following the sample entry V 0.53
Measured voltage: V 12
